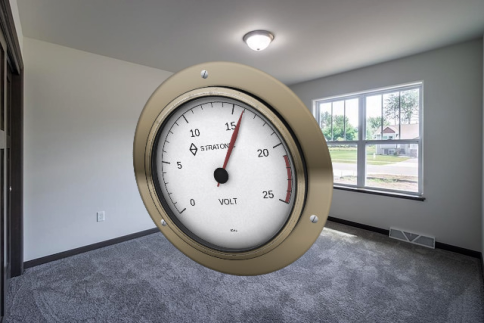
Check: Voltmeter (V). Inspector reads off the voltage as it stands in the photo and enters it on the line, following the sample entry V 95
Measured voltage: V 16
